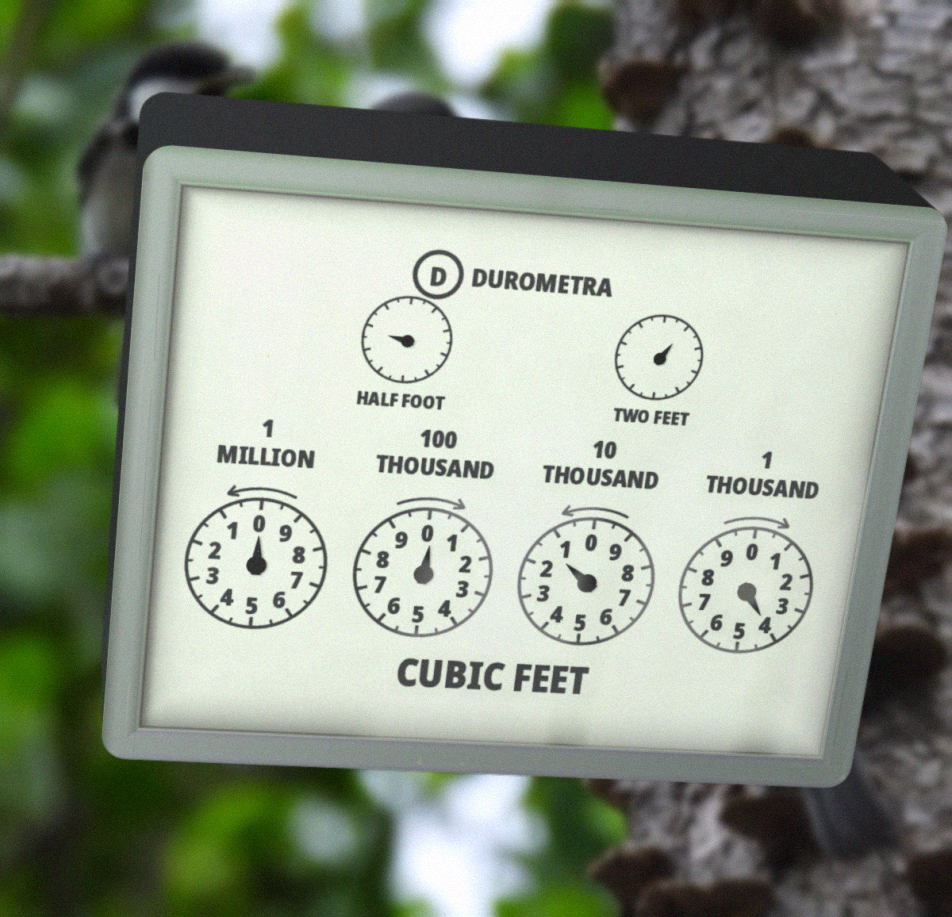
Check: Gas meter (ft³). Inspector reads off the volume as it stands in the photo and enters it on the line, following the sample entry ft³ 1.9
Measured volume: ft³ 1400
